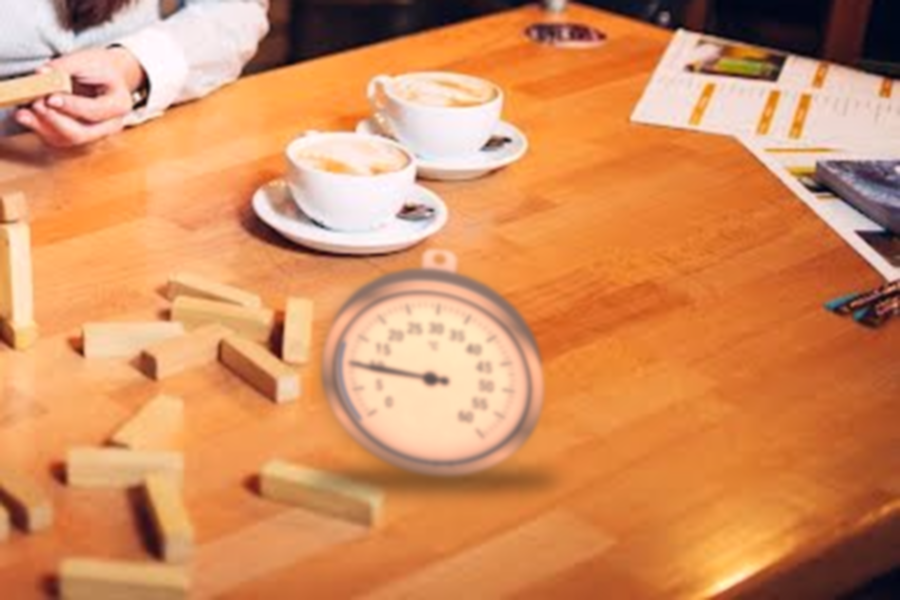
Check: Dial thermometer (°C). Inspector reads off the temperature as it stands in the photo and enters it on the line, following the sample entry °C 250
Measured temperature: °C 10
